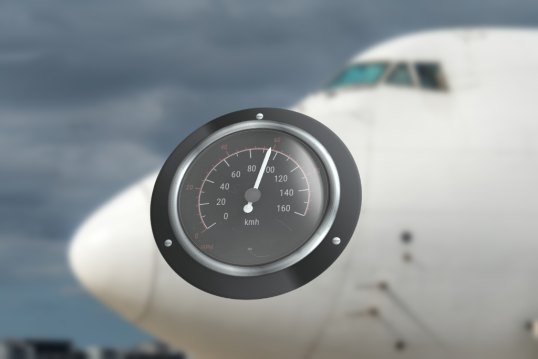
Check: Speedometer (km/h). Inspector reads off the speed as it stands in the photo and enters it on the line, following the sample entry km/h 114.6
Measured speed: km/h 95
